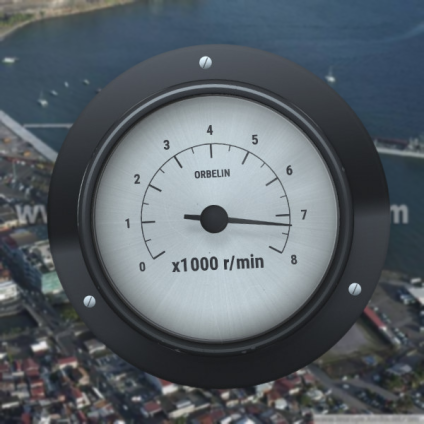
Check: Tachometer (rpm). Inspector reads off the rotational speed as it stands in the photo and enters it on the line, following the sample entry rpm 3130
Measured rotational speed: rpm 7250
